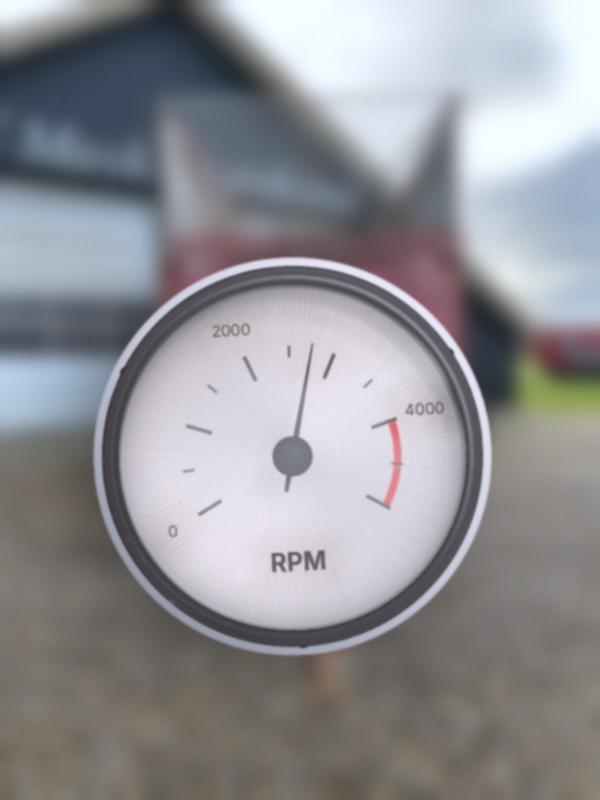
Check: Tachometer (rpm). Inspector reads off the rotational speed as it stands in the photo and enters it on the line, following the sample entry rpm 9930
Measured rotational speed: rpm 2750
